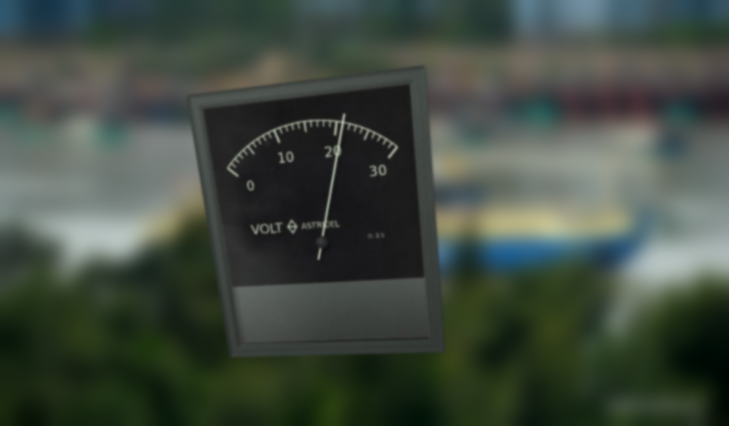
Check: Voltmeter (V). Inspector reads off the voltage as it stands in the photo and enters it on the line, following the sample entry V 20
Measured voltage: V 21
